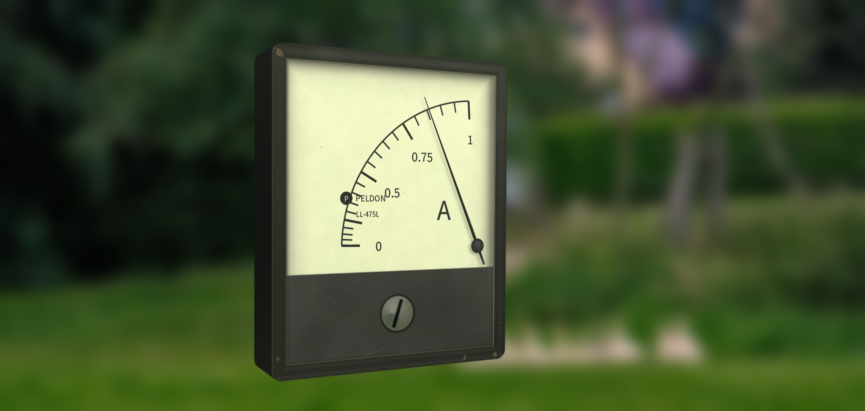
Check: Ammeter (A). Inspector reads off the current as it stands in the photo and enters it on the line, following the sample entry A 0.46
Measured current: A 0.85
